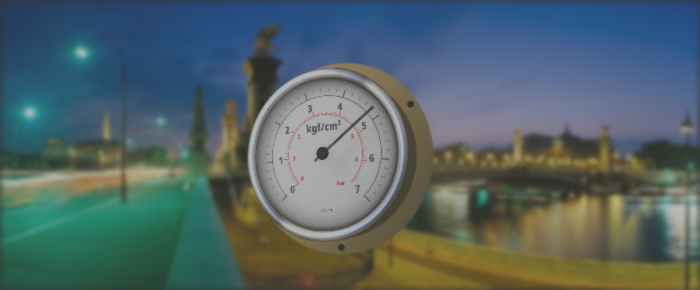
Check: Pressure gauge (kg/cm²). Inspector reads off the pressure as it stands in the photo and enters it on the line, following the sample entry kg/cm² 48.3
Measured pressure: kg/cm² 4.8
